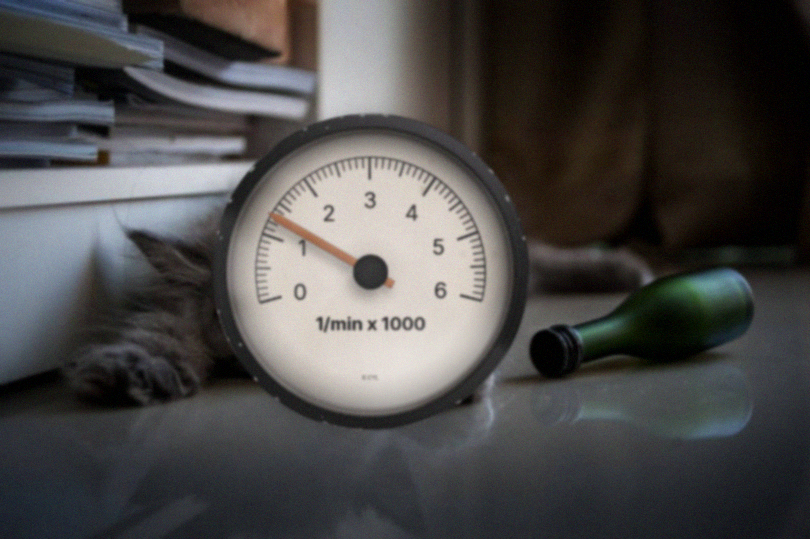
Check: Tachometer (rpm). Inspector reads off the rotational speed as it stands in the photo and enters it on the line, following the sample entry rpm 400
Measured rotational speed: rpm 1300
